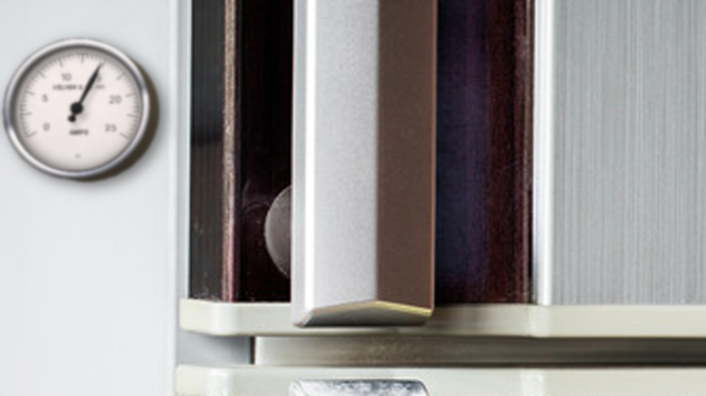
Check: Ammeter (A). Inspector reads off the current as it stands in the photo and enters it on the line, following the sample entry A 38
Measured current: A 15
